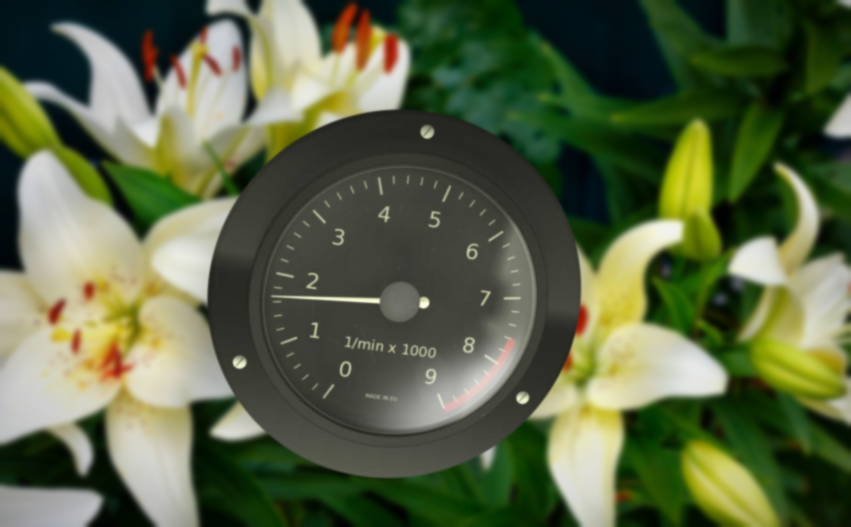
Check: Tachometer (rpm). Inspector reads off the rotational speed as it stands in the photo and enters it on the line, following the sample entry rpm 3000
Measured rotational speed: rpm 1700
